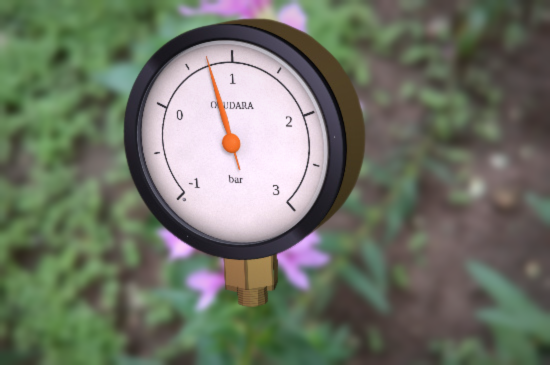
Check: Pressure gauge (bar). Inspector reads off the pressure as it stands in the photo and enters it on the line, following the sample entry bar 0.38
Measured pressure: bar 0.75
